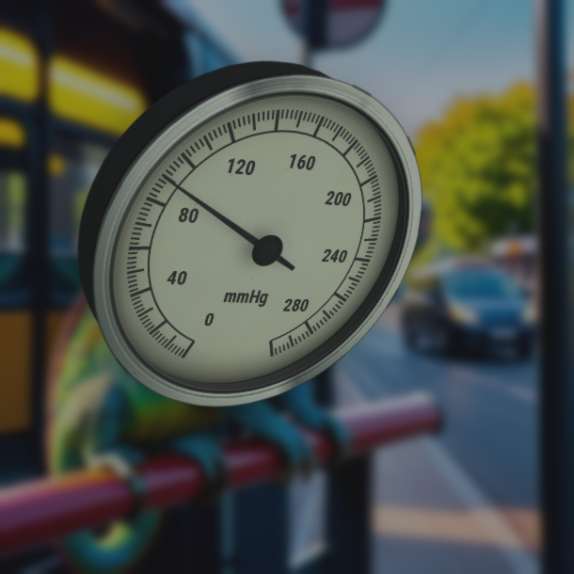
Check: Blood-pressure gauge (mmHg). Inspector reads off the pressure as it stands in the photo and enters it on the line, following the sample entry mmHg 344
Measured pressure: mmHg 90
